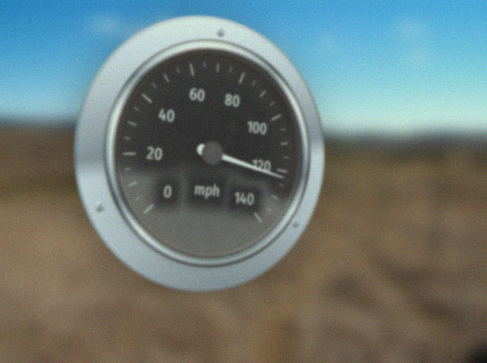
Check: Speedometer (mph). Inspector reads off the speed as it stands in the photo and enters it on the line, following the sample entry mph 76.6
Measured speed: mph 122.5
